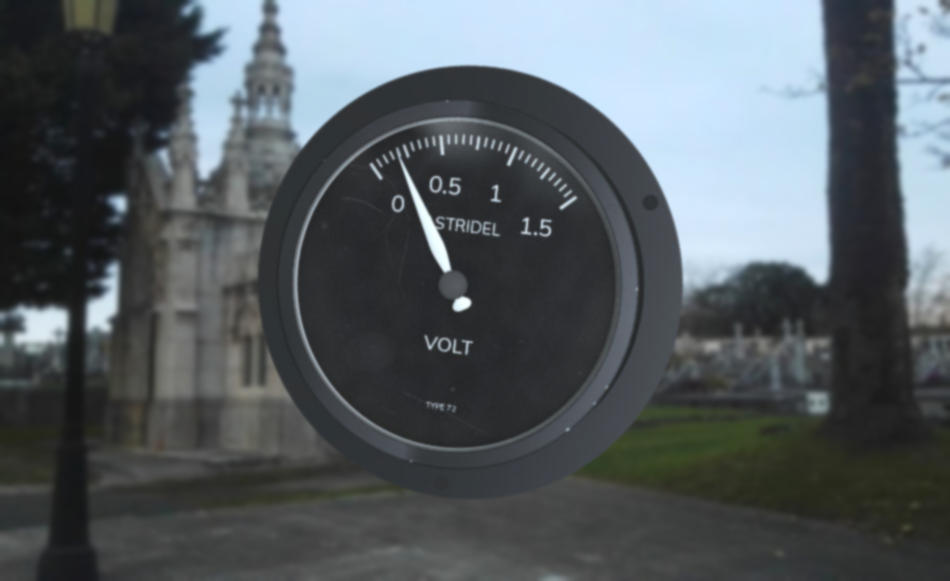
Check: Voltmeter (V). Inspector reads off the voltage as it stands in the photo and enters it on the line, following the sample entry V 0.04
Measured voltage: V 0.2
